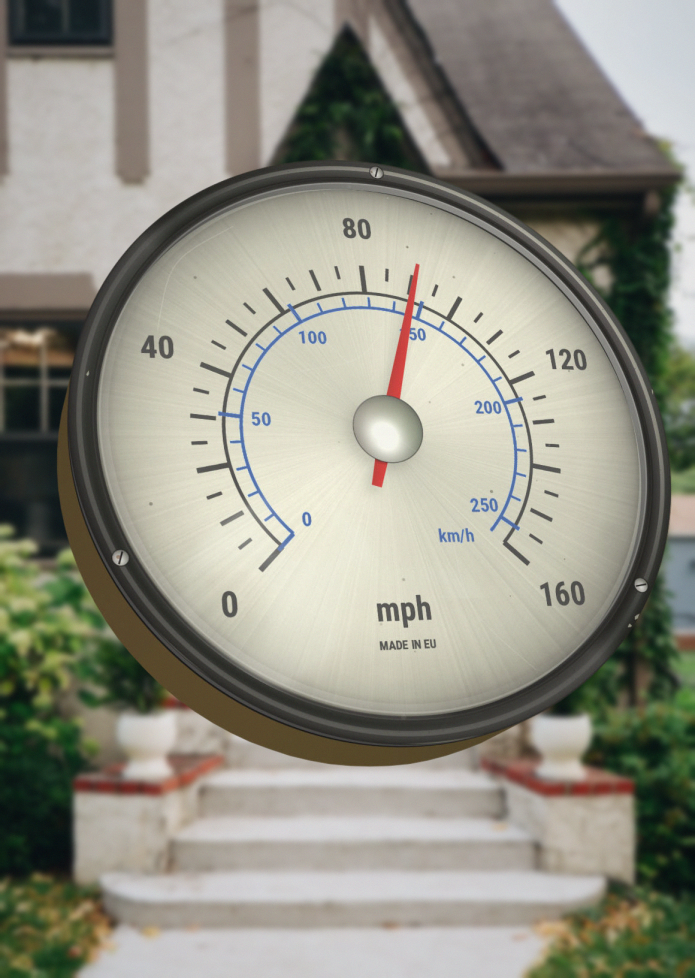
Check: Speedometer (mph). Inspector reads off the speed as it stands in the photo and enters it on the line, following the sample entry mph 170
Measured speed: mph 90
